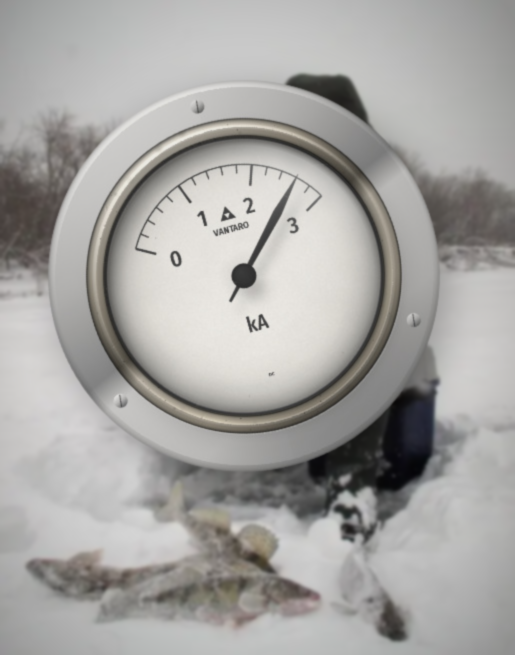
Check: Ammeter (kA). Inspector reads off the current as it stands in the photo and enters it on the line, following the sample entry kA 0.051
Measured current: kA 2.6
